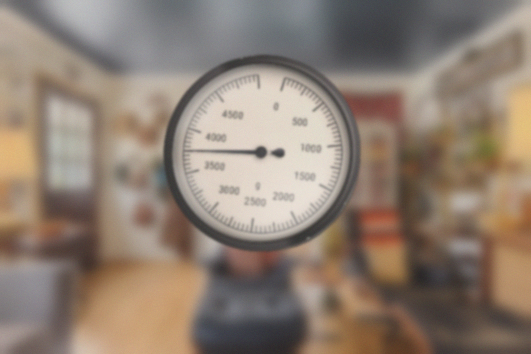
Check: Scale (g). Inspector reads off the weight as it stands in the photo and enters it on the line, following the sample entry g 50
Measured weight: g 3750
